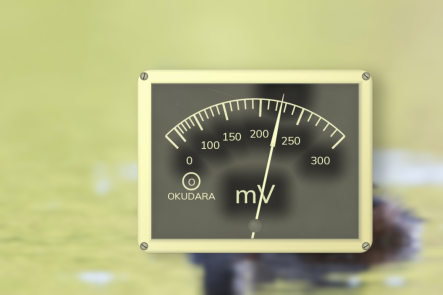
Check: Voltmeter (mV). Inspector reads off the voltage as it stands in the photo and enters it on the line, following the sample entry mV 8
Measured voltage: mV 225
